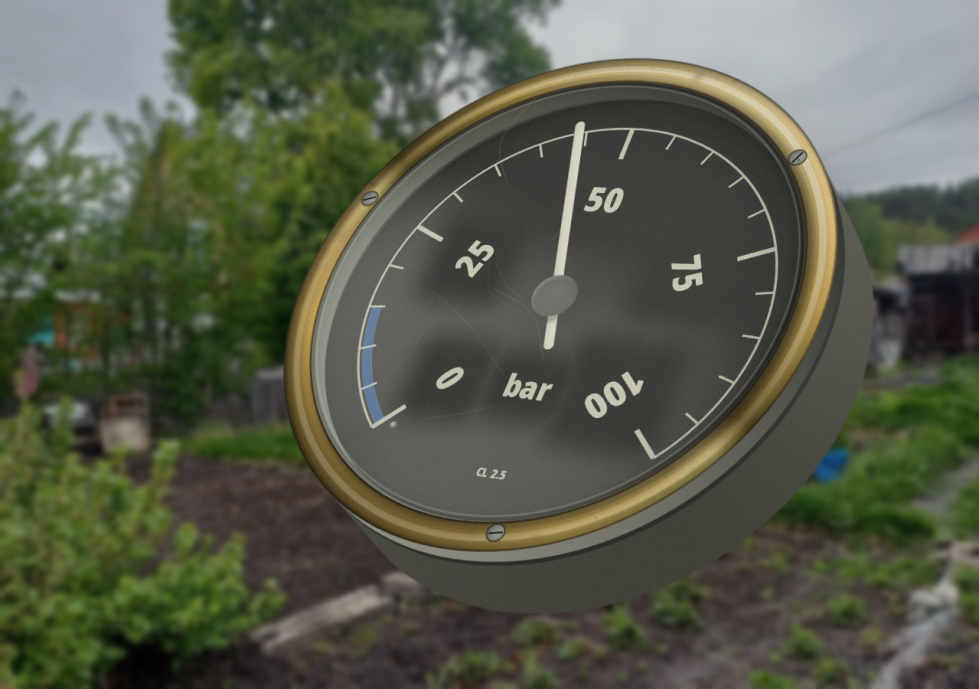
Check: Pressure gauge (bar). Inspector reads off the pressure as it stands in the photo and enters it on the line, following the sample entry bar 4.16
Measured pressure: bar 45
